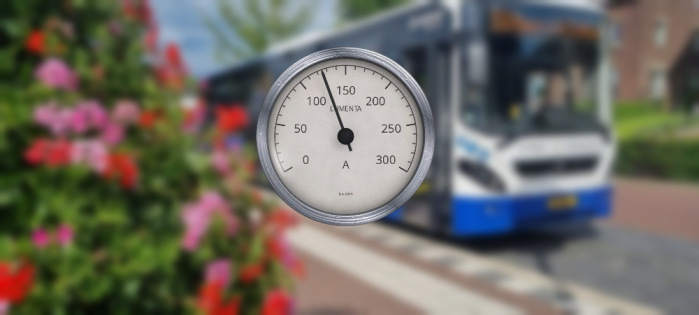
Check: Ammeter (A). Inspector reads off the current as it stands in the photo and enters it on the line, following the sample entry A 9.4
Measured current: A 125
